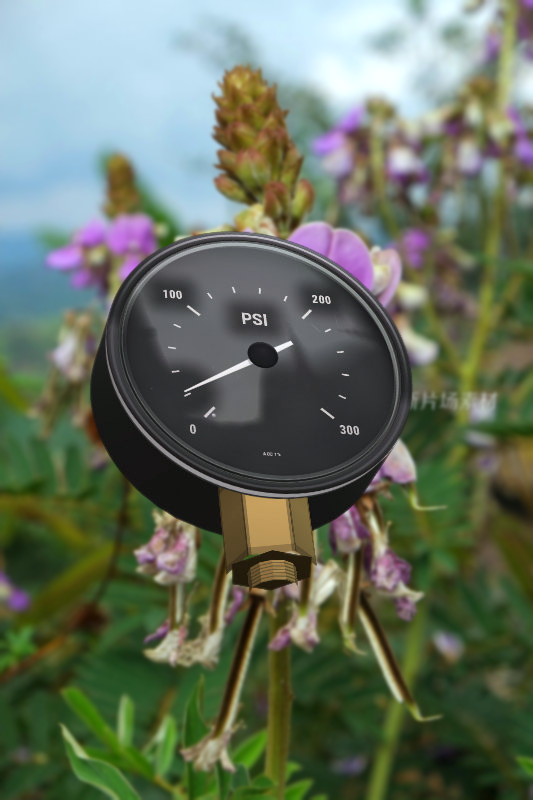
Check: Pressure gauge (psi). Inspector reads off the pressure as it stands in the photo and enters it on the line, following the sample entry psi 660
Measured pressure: psi 20
